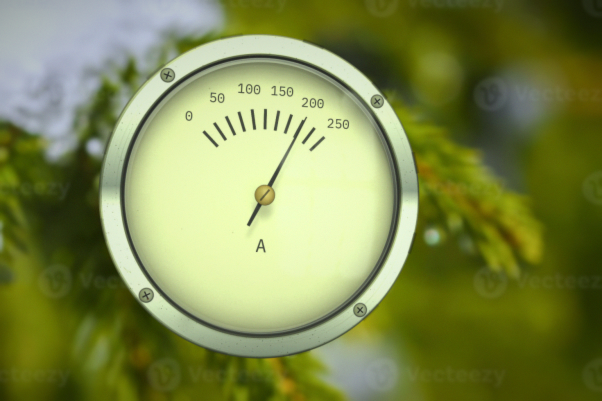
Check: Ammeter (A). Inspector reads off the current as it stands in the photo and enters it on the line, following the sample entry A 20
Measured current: A 200
